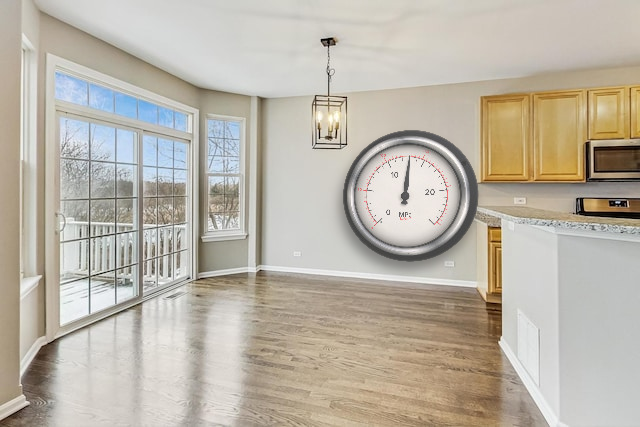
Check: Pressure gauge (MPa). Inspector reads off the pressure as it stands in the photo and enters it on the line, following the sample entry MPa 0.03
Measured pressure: MPa 13
